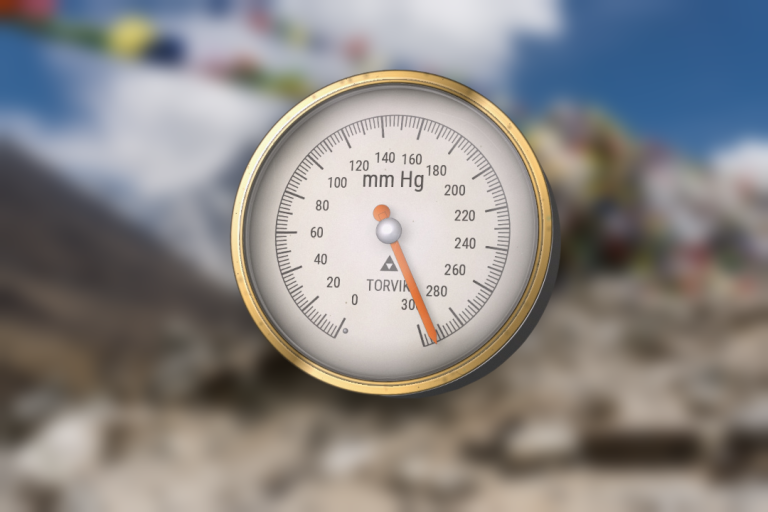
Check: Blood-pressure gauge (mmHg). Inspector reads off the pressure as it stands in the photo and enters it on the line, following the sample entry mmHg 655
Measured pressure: mmHg 294
